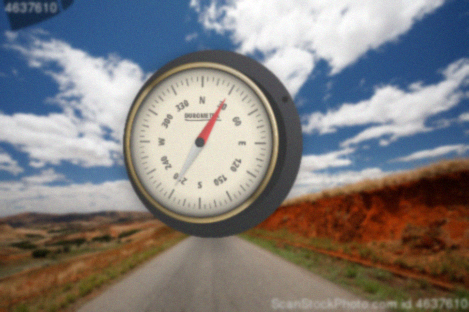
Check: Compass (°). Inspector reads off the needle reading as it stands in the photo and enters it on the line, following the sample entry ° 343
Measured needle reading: ° 30
